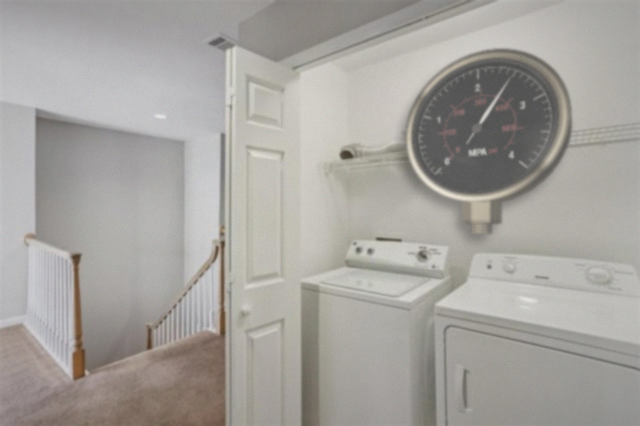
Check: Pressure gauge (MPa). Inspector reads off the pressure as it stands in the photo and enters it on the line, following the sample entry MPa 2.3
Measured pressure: MPa 2.5
